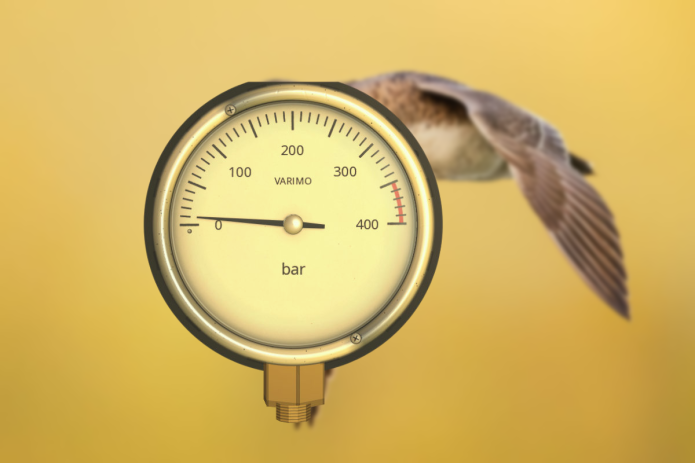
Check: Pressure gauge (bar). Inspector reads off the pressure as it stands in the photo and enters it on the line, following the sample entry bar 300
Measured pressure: bar 10
